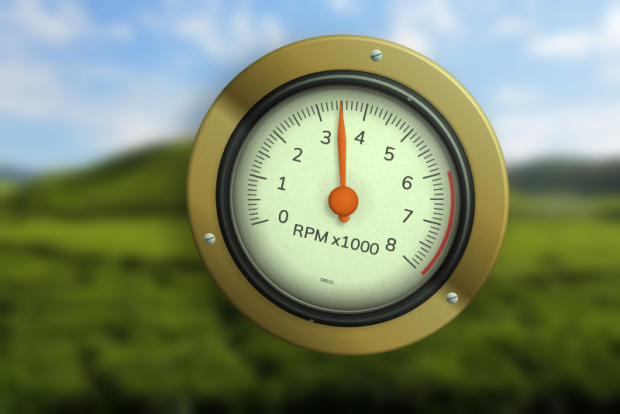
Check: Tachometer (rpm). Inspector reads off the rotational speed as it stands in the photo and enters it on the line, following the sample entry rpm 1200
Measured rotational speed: rpm 3500
